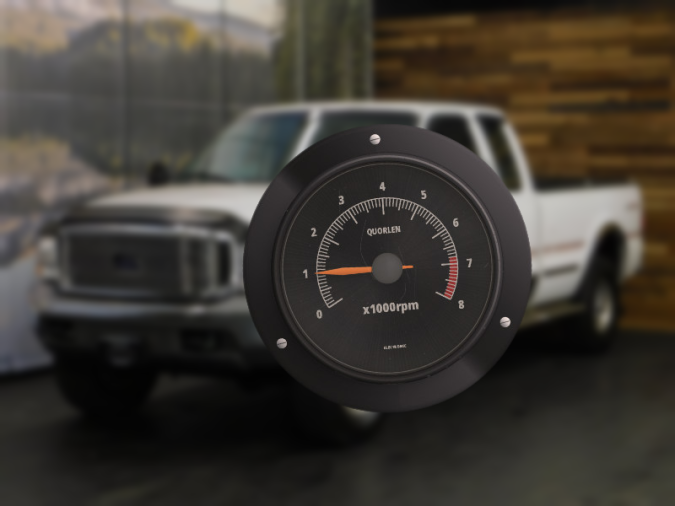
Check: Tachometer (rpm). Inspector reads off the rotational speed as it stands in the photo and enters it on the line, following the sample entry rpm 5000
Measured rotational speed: rpm 1000
